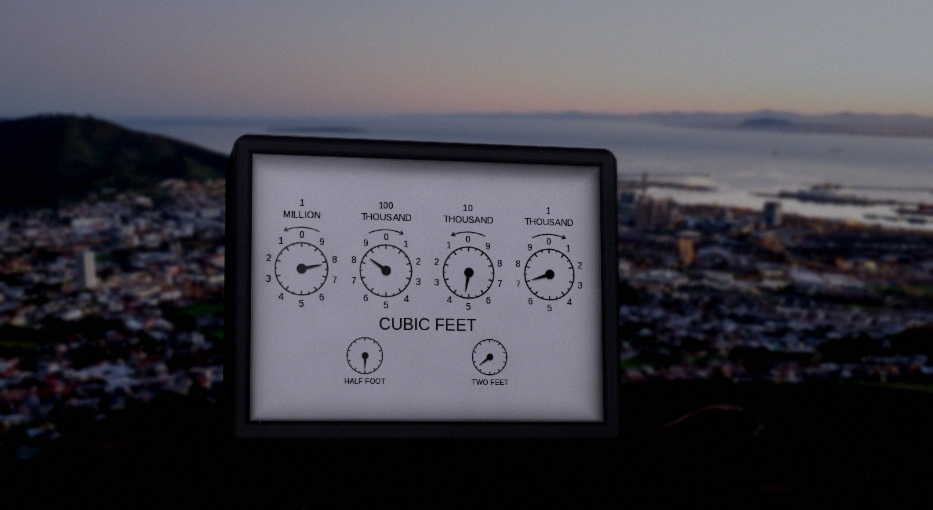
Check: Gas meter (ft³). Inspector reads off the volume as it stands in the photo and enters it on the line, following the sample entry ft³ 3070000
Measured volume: ft³ 784700
